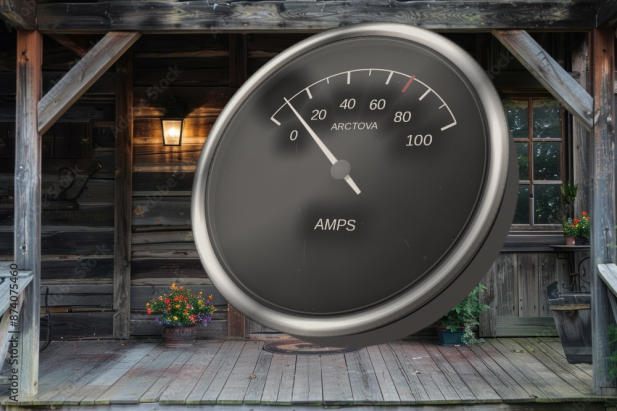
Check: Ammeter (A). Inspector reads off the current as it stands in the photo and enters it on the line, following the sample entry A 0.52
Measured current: A 10
